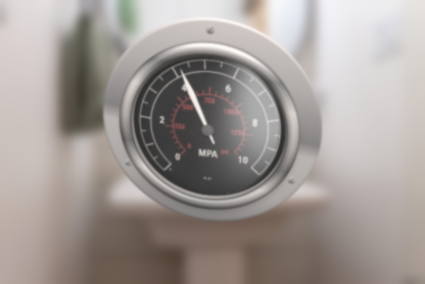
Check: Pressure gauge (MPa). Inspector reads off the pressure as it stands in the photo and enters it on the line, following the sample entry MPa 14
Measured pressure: MPa 4.25
